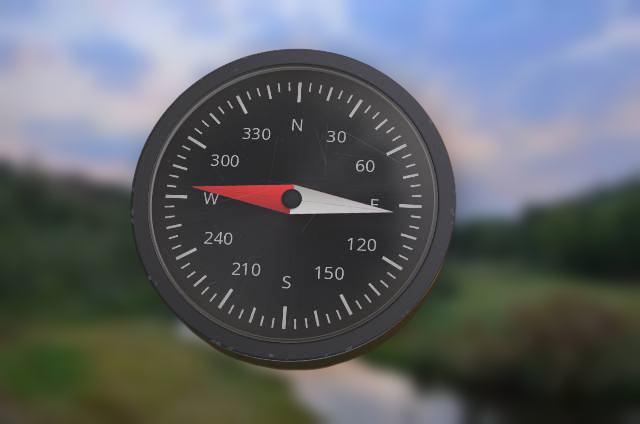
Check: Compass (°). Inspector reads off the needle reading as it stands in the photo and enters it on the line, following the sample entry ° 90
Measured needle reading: ° 275
